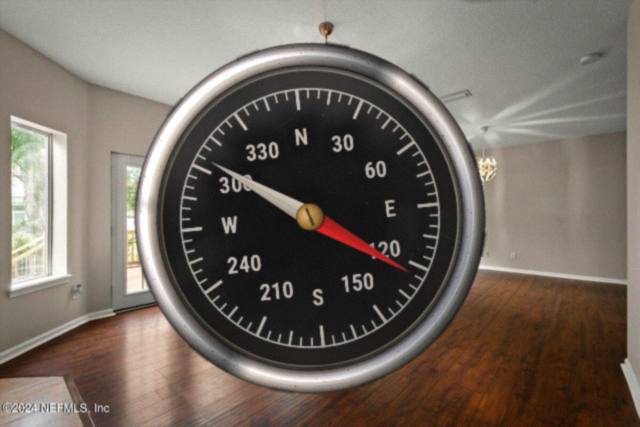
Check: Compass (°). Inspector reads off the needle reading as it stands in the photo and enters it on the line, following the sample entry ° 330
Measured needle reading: ° 125
